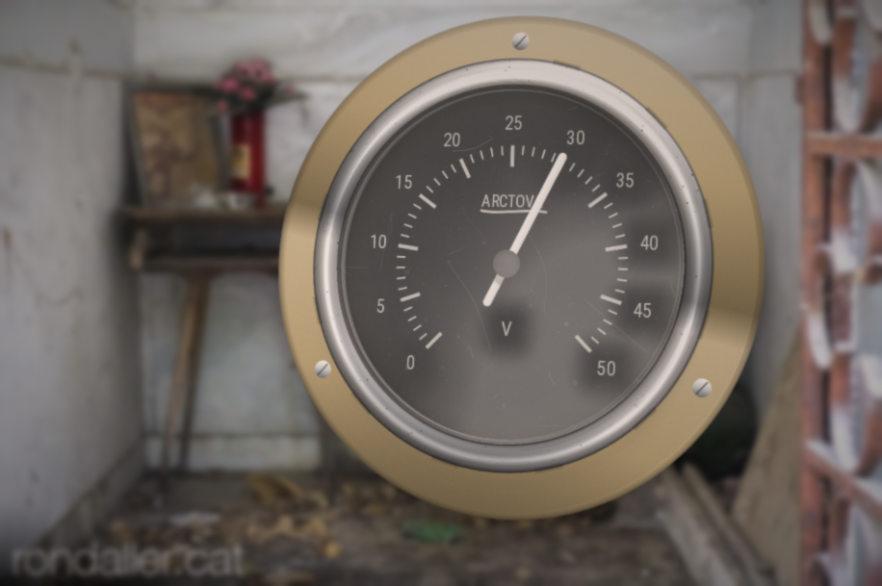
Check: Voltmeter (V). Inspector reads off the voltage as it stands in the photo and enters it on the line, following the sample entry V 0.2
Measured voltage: V 30
